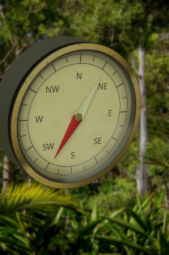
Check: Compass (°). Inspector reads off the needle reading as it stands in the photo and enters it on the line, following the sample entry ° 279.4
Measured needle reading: ° 210
